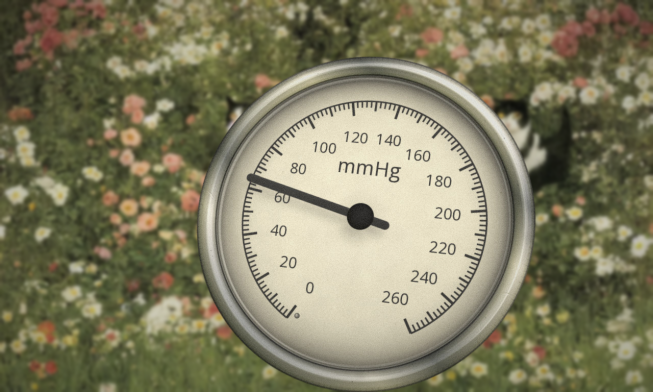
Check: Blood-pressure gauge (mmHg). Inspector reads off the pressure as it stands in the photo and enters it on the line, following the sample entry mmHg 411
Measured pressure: mmHg 64
